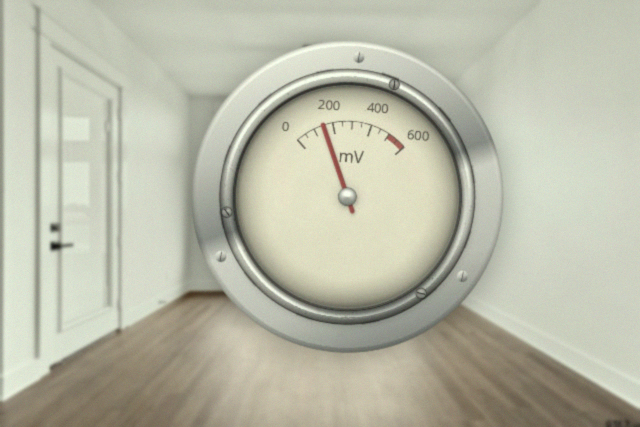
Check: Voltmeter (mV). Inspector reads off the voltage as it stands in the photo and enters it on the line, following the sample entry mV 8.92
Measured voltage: mV 150
